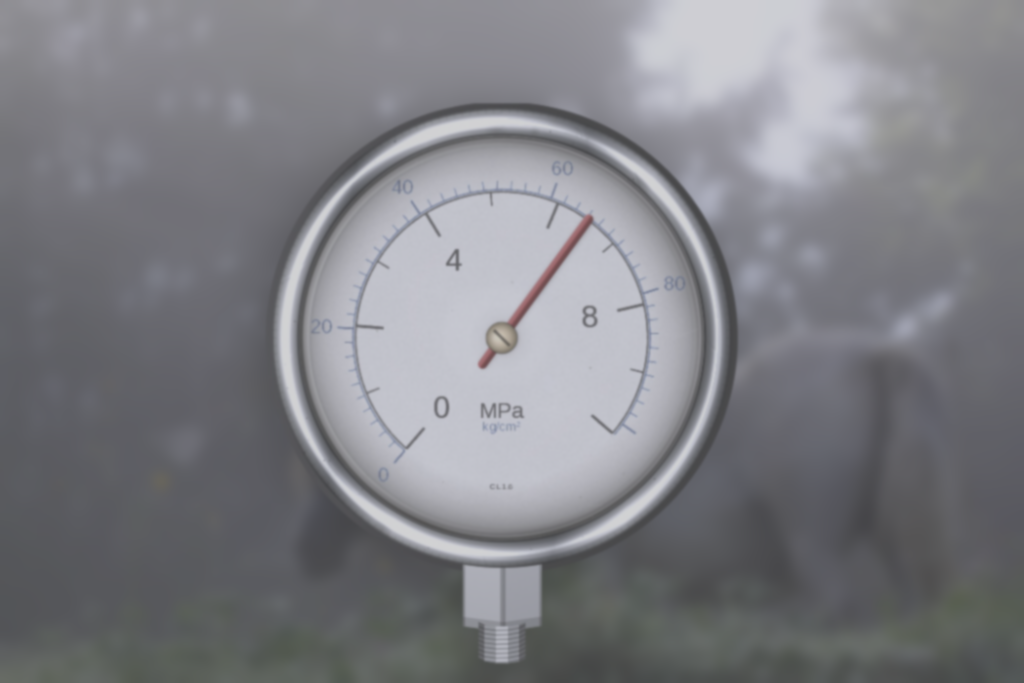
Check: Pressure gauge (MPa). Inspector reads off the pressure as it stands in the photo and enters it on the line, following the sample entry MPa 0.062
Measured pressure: MPa 6.5
